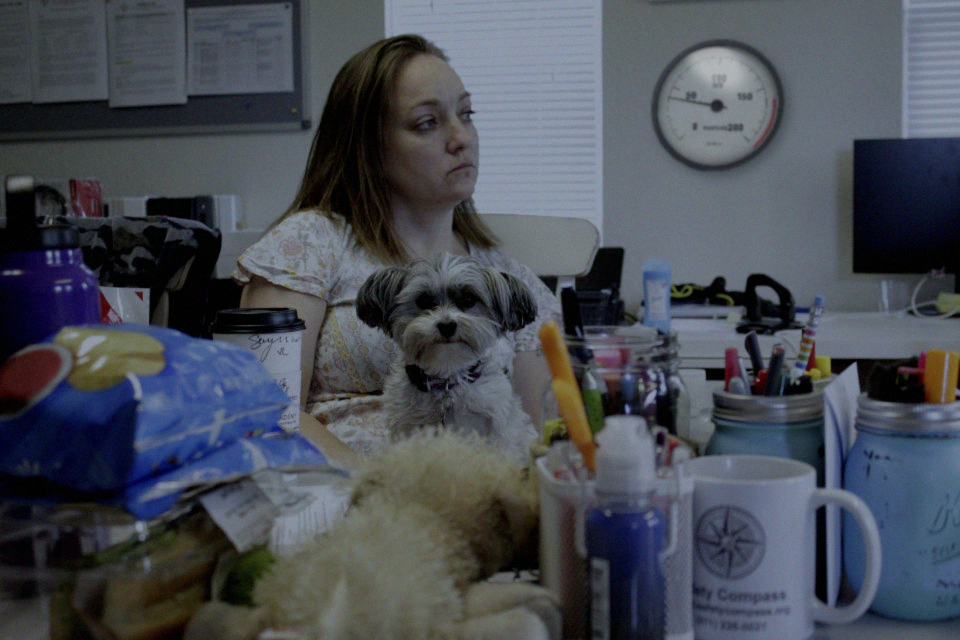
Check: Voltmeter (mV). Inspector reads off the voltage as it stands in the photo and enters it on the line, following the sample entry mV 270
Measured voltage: mV 40
